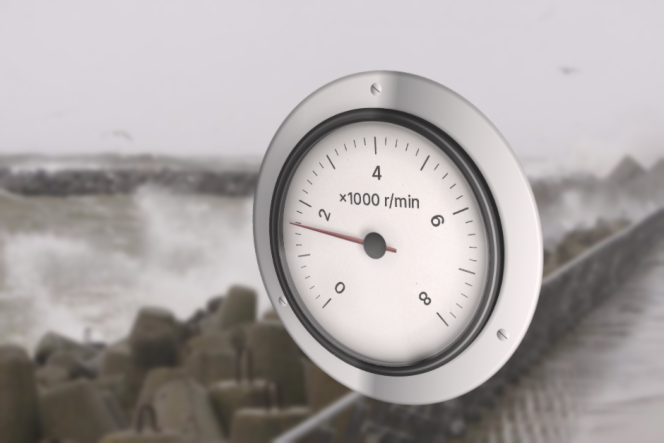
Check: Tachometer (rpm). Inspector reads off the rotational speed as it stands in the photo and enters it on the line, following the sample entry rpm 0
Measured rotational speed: rpm 1600
